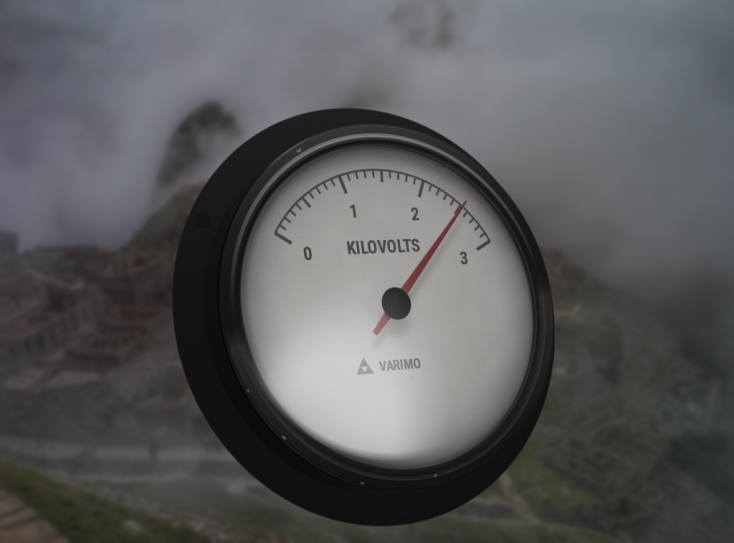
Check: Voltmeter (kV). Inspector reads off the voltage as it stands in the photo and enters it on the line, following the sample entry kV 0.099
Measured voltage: kV 2.5
